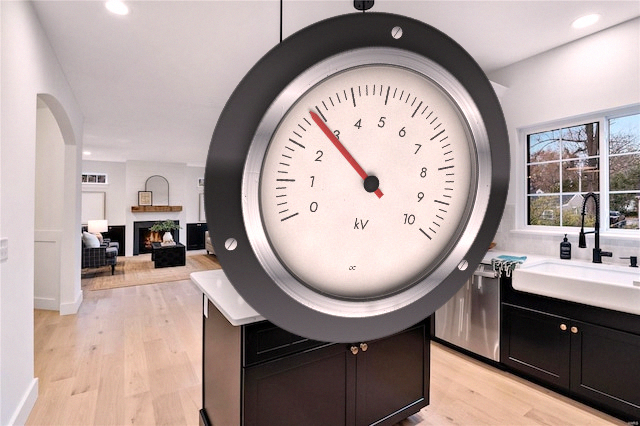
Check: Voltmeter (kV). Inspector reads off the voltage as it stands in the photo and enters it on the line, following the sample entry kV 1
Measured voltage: kV 2.8
